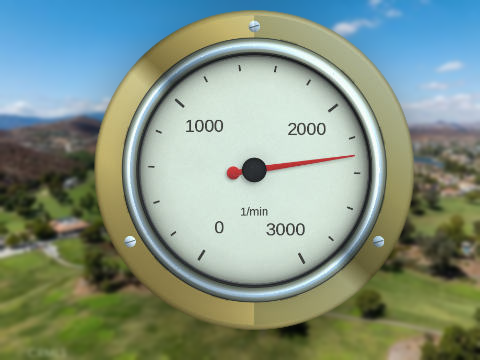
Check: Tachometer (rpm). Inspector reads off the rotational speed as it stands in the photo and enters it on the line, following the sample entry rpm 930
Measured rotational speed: rpm 2300
